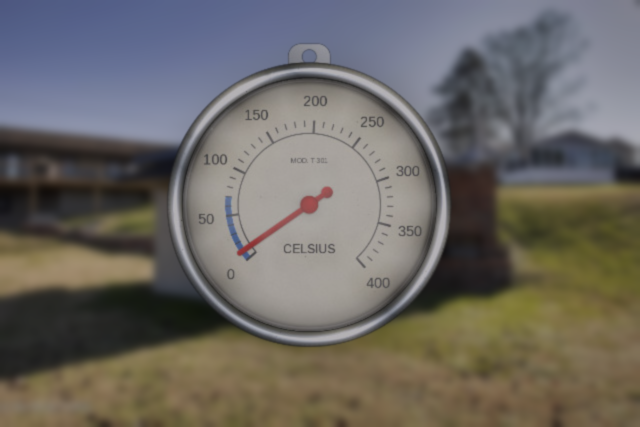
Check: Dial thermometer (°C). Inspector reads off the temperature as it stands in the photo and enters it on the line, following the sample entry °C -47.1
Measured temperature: °C 10
